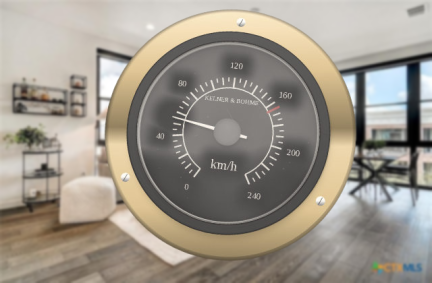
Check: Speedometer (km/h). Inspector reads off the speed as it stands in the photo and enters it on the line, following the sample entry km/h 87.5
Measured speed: km/h 55
